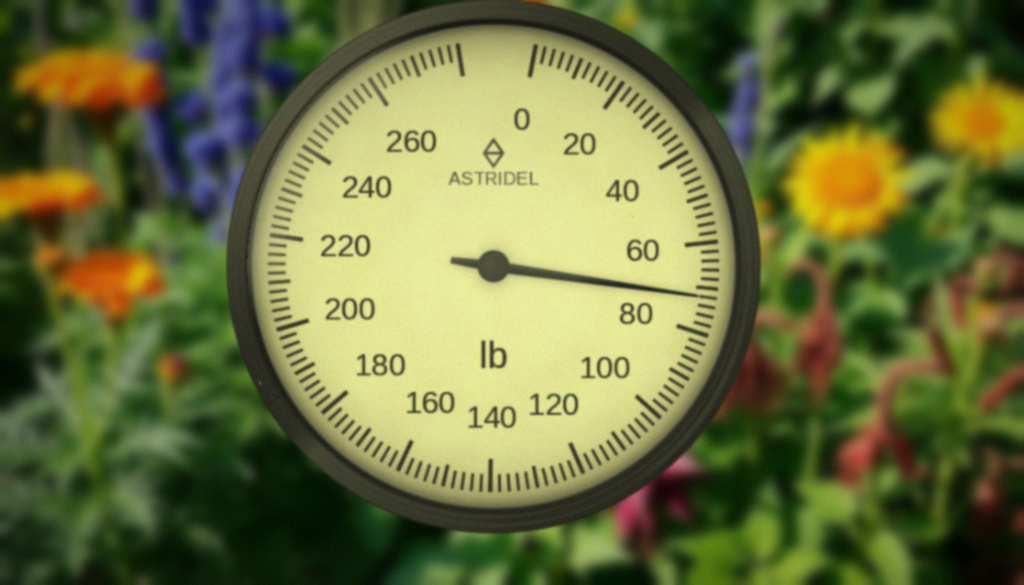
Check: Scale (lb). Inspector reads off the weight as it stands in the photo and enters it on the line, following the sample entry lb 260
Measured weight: lb 72
